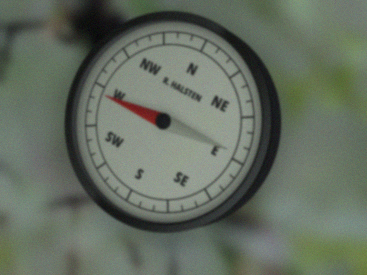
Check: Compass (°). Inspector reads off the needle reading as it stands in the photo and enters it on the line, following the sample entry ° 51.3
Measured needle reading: ° 265
